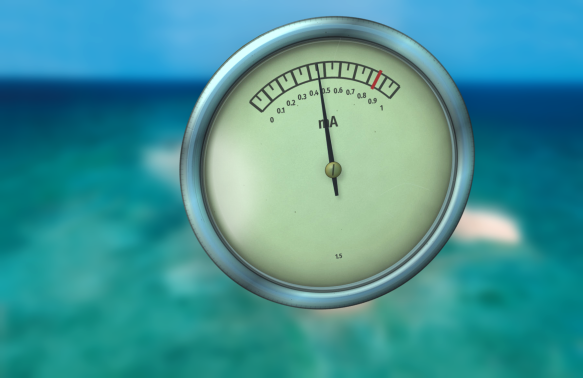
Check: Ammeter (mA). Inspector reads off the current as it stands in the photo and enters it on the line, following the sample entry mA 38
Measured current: mA 0.45
